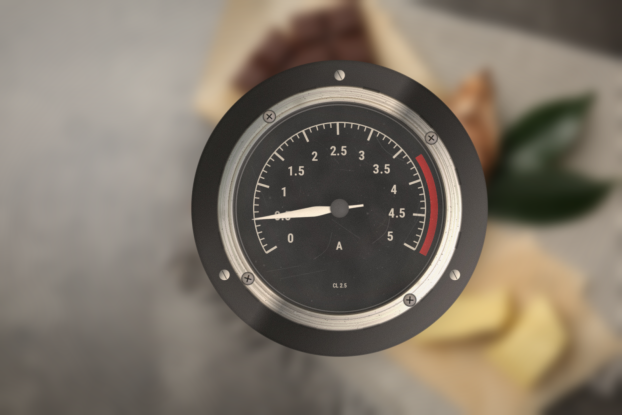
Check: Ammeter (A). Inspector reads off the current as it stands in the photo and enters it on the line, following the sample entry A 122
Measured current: A 0.5
